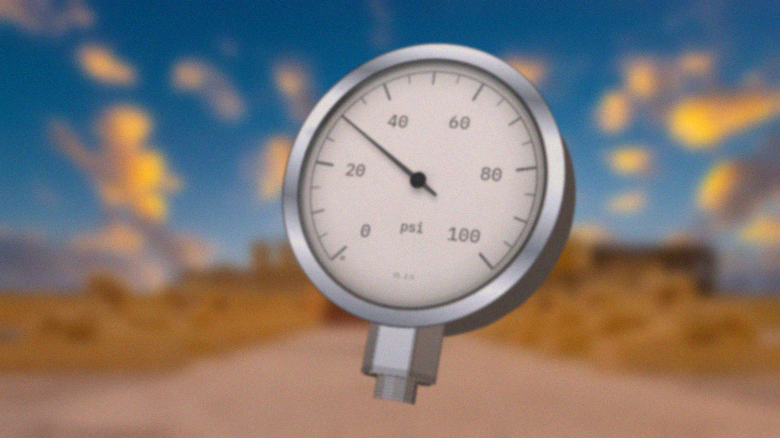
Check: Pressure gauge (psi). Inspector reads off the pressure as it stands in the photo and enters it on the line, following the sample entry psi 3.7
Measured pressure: psi 30
